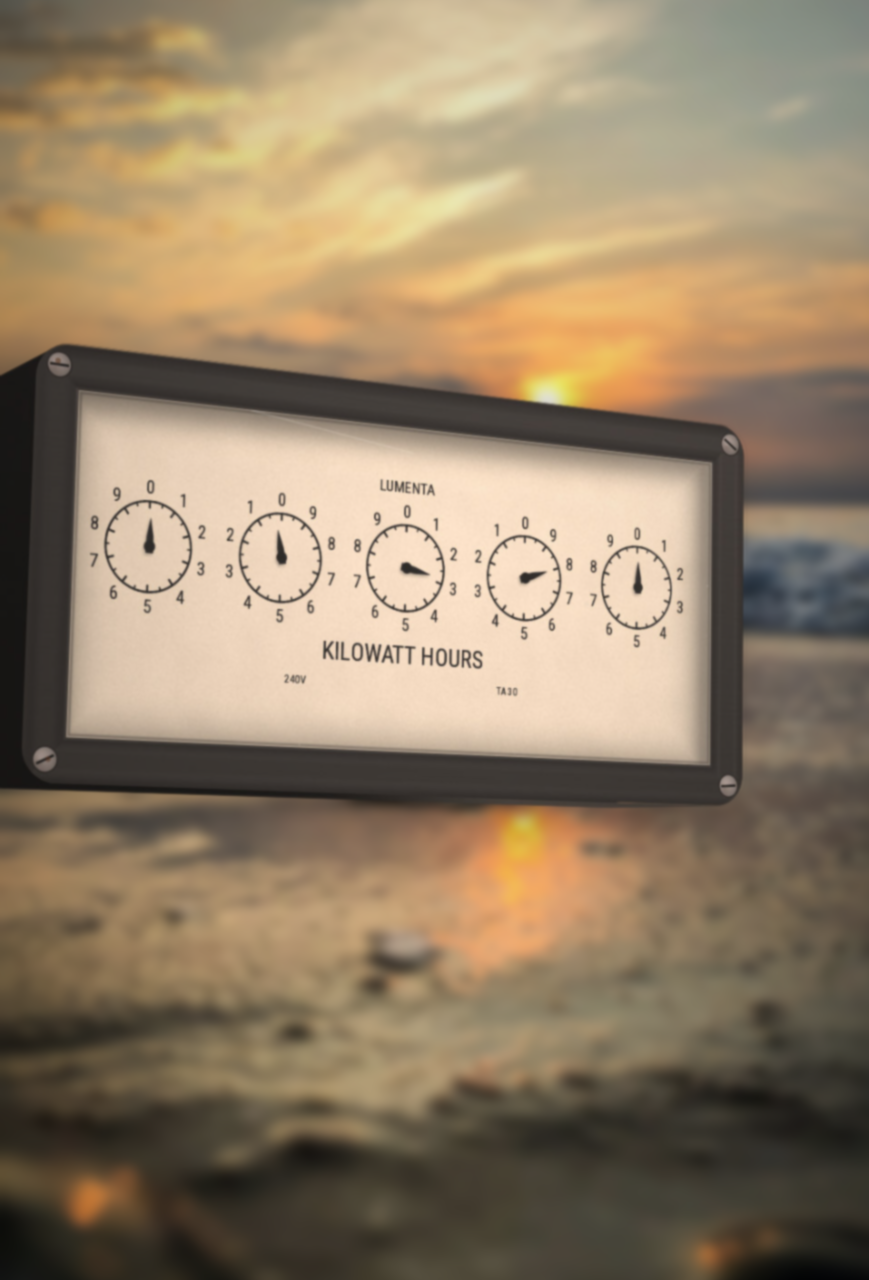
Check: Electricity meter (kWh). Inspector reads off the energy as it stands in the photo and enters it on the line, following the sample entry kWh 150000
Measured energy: kWh 280
